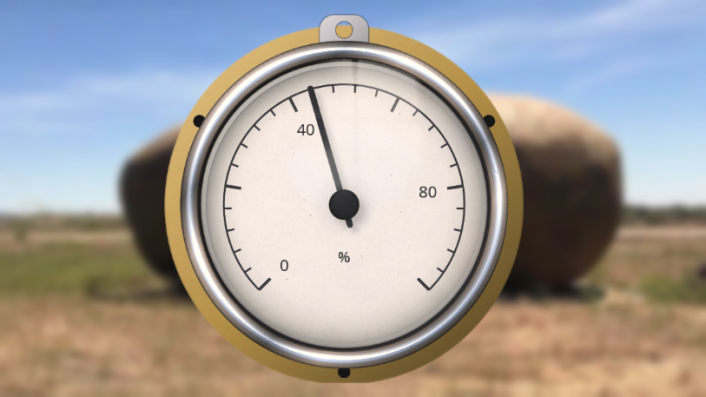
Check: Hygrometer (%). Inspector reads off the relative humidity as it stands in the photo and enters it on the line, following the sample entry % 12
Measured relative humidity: % 44
